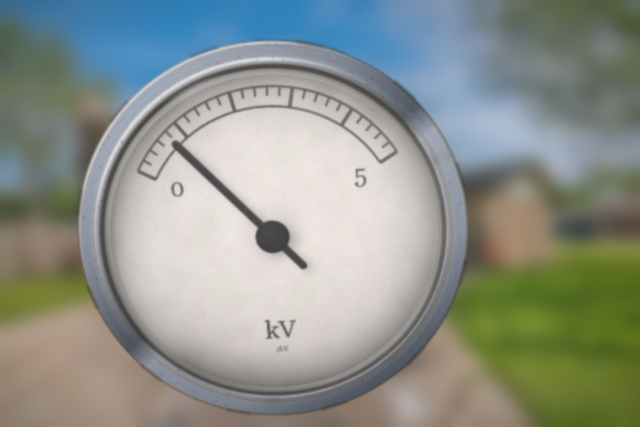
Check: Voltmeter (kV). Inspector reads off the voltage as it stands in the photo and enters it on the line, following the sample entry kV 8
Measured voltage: kV 0.8
